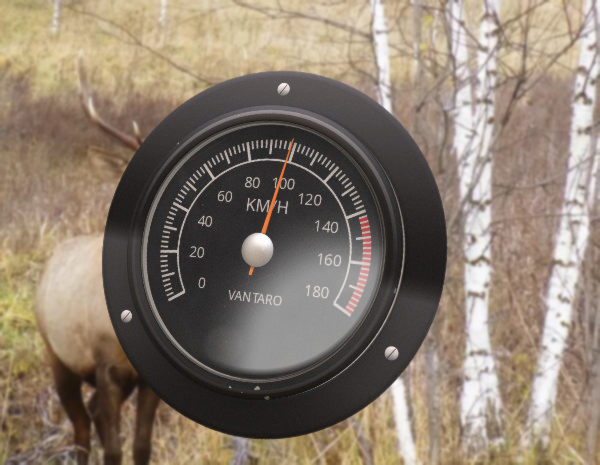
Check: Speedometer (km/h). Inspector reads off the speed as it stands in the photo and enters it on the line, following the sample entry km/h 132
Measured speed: km/h 100
